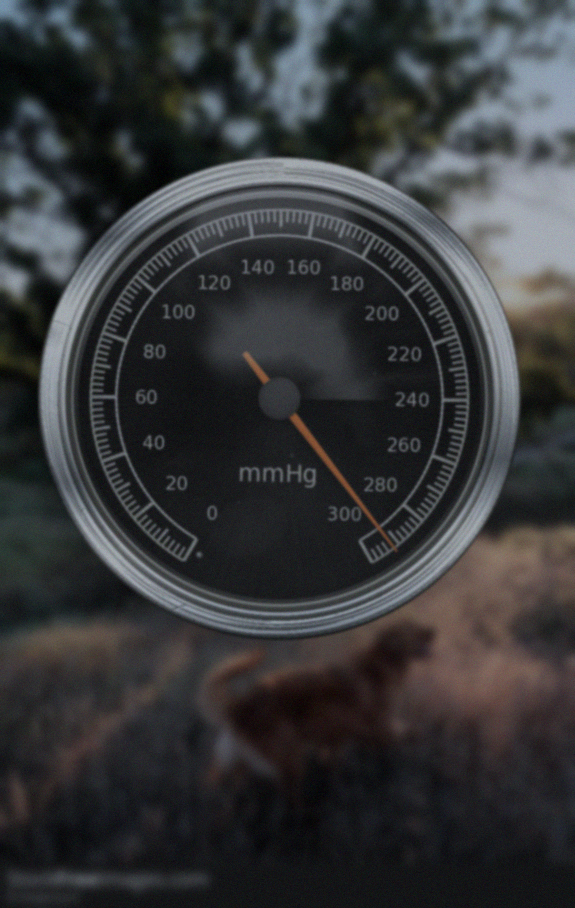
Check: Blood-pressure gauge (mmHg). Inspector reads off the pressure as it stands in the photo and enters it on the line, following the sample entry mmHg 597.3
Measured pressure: mmHg 292
